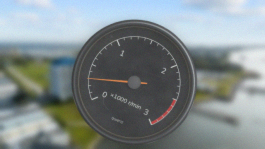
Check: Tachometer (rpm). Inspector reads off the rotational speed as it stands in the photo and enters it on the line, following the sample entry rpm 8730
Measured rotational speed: rpm 300
